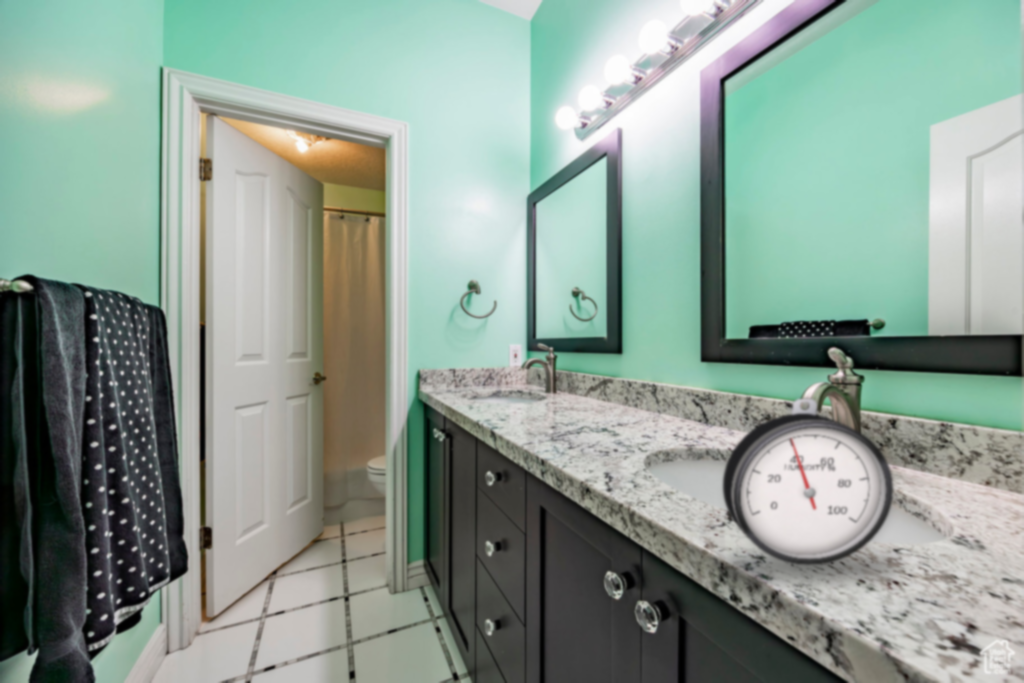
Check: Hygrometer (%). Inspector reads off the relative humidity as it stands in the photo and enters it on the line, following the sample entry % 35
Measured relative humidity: % 40
